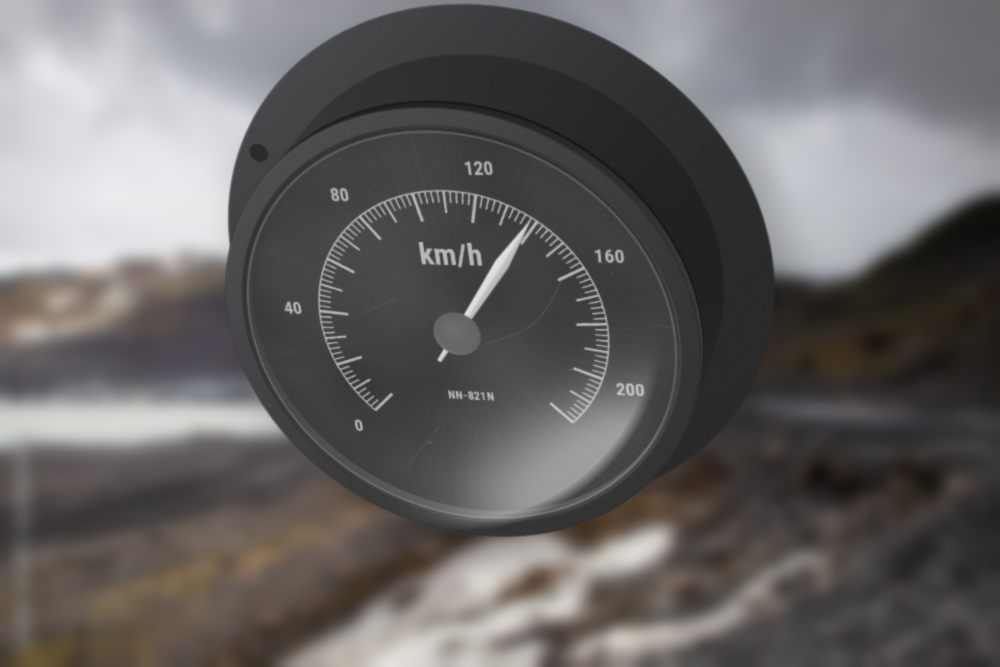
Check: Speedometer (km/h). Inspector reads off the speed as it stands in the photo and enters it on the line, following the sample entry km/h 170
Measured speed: km/h 138
